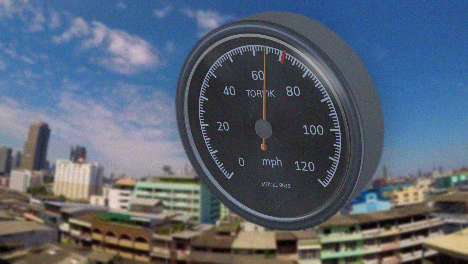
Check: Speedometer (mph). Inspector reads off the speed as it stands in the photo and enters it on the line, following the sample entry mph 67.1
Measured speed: mph 65
